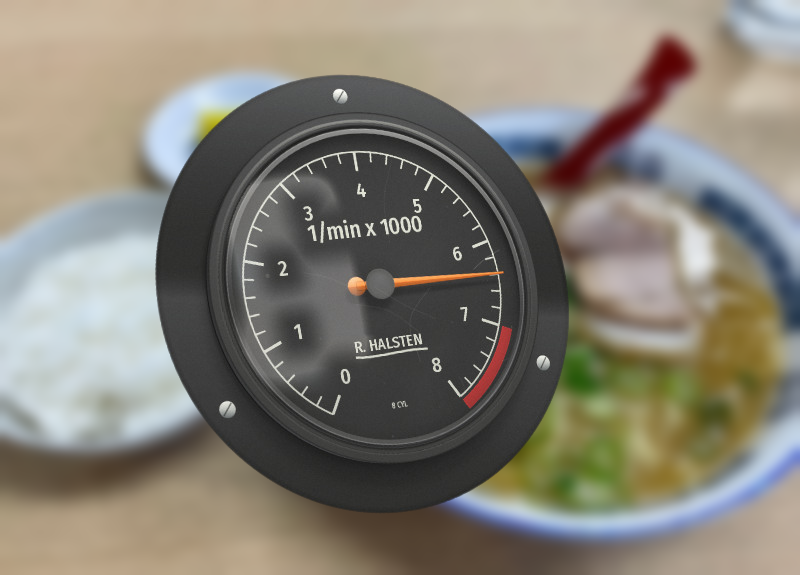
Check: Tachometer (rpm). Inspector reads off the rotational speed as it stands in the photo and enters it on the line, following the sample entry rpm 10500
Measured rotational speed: rpm 6400
